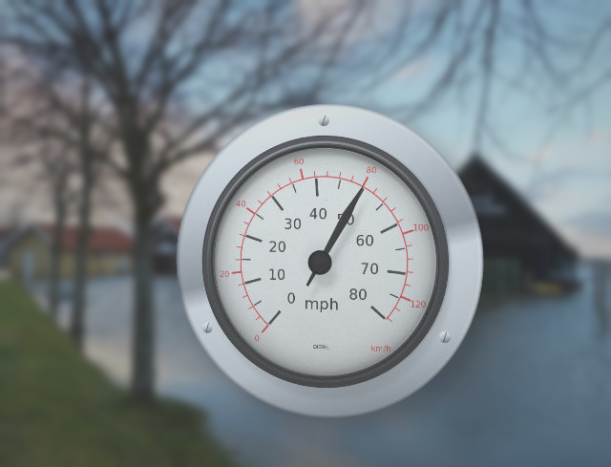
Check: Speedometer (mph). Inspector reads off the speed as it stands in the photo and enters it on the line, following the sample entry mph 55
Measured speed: mph 50
